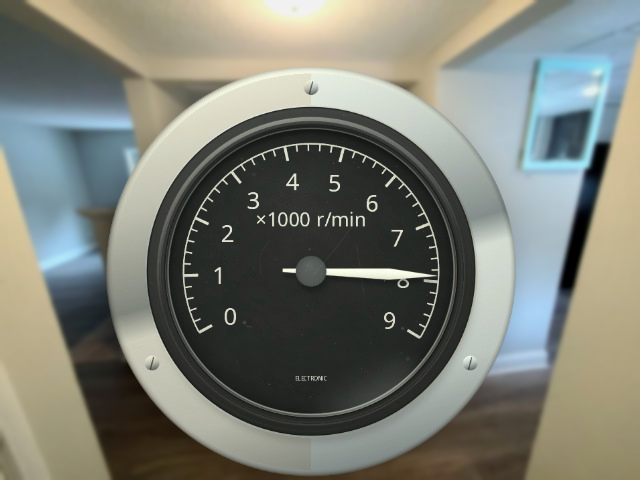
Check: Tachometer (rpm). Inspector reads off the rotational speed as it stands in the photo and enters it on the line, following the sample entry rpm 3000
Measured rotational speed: rpm 7900
